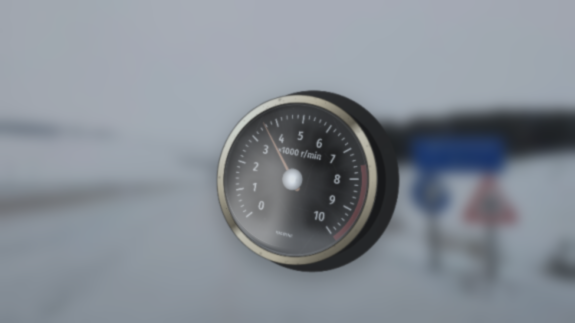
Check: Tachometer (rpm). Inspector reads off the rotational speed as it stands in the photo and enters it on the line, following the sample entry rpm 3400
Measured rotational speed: rpm 3600
